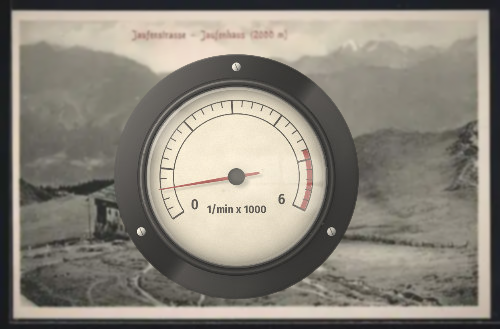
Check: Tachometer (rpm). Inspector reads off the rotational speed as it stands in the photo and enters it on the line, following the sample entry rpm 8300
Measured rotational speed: rpm 600
